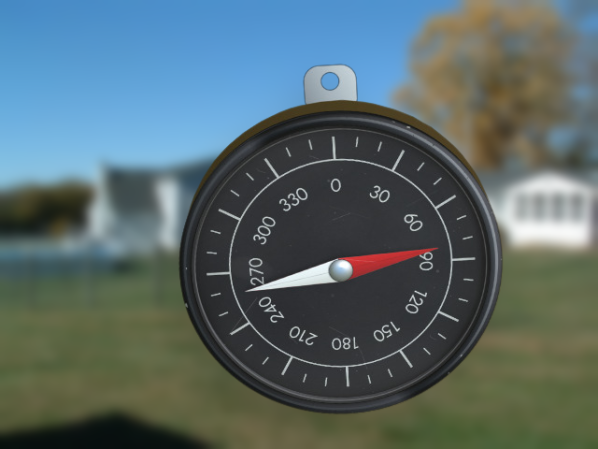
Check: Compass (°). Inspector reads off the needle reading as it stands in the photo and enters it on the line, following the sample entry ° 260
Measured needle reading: ° 80
